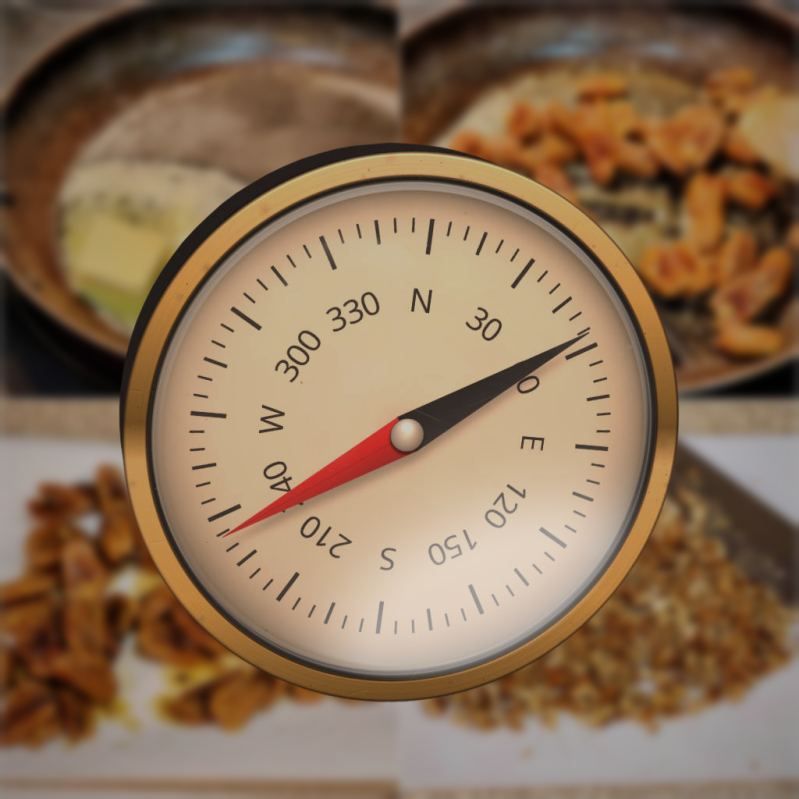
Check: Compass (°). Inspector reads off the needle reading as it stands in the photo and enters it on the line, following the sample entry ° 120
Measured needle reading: ° 235
